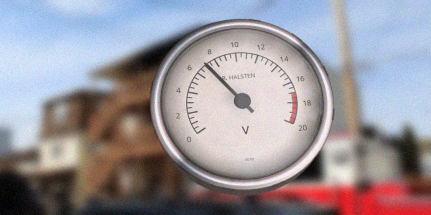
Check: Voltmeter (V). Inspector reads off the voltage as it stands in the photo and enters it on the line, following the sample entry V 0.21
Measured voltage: V 7
